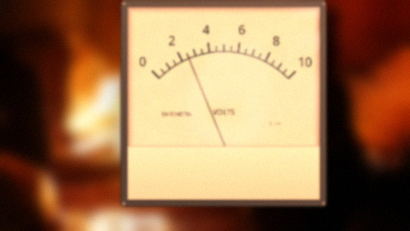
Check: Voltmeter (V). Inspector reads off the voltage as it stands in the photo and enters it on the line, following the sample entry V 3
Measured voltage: V 2.5
